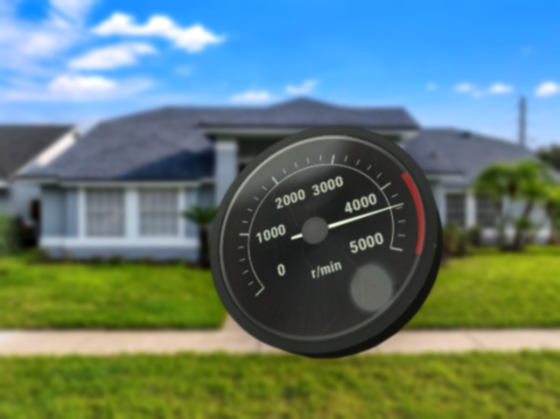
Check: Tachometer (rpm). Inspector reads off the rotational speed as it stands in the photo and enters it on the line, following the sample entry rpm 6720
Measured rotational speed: rpm 4400
